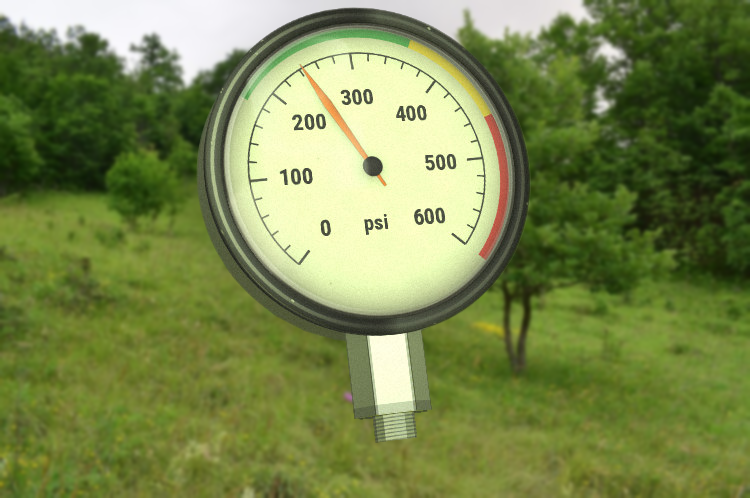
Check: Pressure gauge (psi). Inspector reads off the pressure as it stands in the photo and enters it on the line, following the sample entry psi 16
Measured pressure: psi 240
